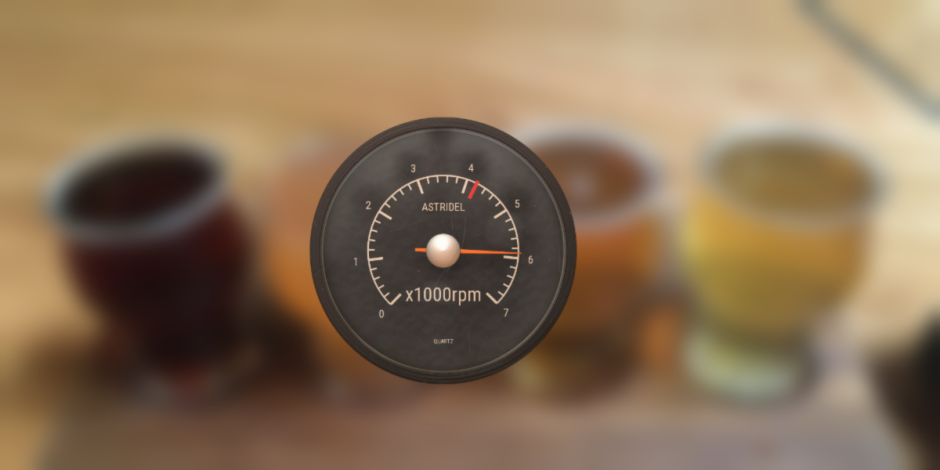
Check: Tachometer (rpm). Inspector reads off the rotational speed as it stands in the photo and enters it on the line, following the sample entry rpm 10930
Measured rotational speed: rpm 5900
